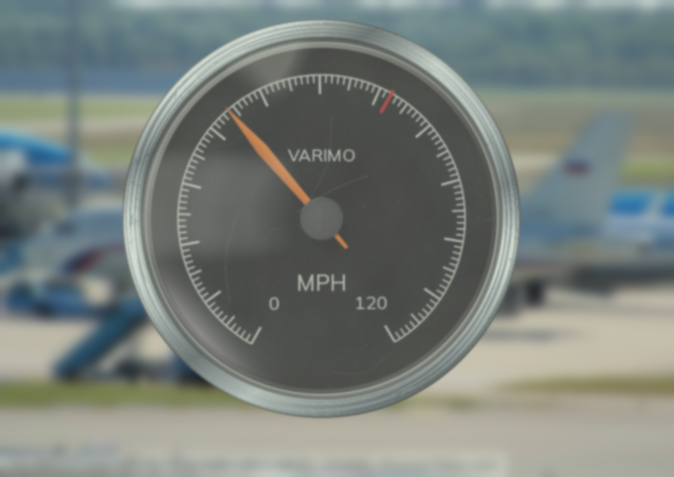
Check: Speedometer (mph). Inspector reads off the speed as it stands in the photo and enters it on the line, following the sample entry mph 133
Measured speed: mph 44
